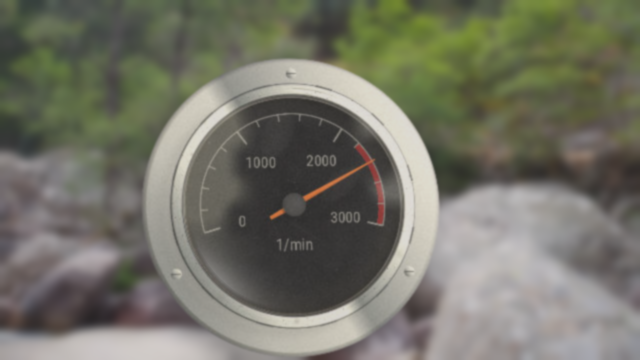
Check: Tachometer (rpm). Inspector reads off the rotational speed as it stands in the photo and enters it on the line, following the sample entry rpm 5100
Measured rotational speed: rpm 2400
